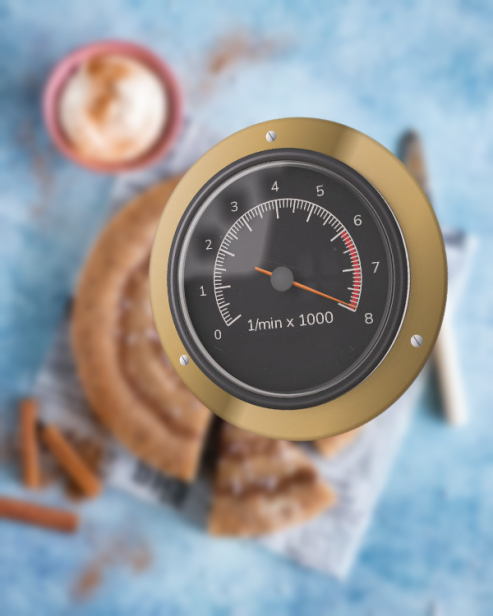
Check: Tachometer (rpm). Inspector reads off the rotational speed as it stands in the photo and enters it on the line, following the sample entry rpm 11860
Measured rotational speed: rpm 7900
